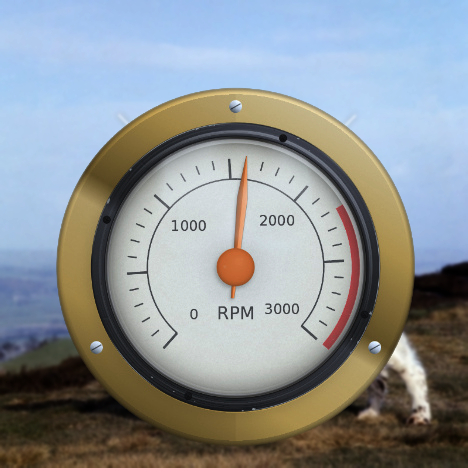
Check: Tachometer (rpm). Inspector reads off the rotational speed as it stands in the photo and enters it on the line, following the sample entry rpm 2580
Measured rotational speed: rpm 1600
